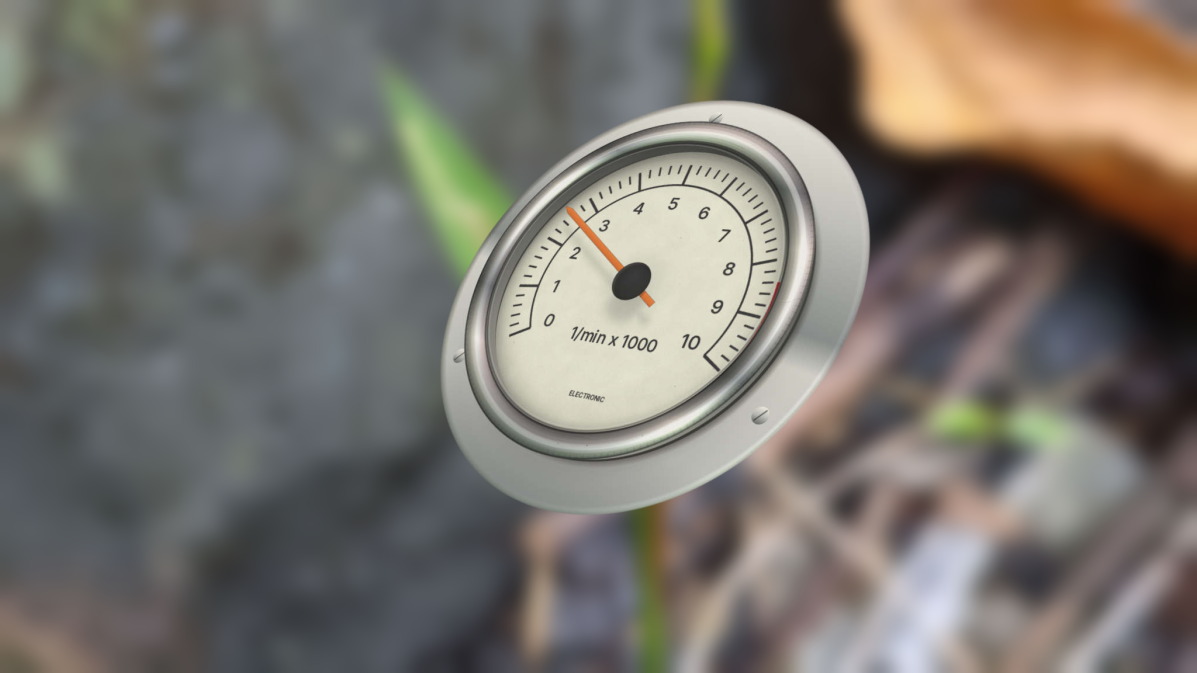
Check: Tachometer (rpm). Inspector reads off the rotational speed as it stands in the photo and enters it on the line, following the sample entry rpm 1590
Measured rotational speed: rpm 2600
